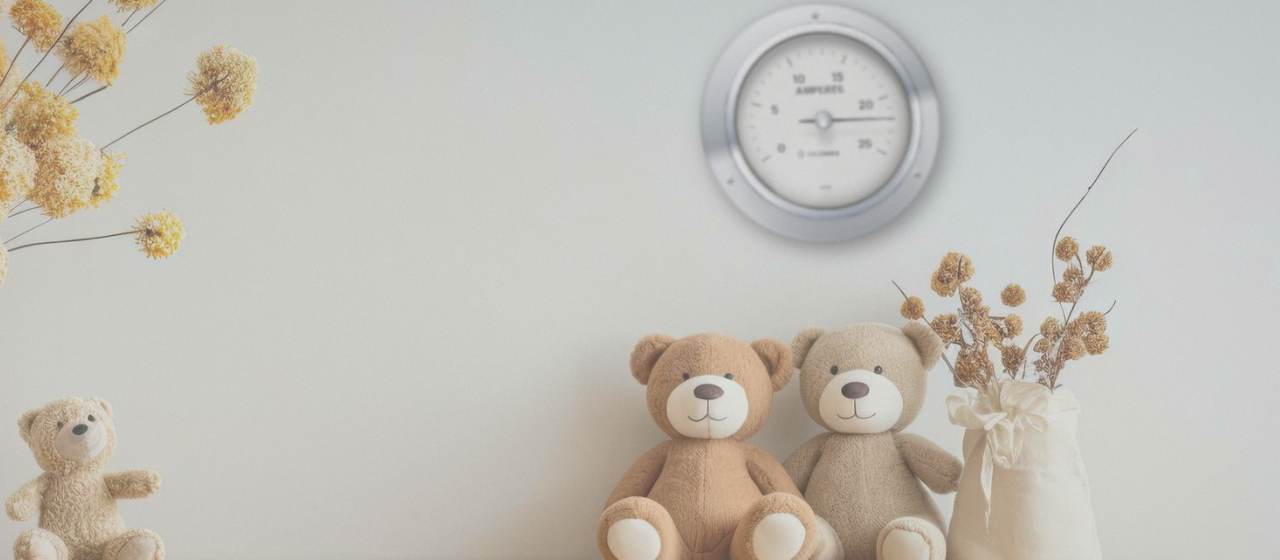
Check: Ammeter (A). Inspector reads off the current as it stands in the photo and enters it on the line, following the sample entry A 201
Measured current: A 22
